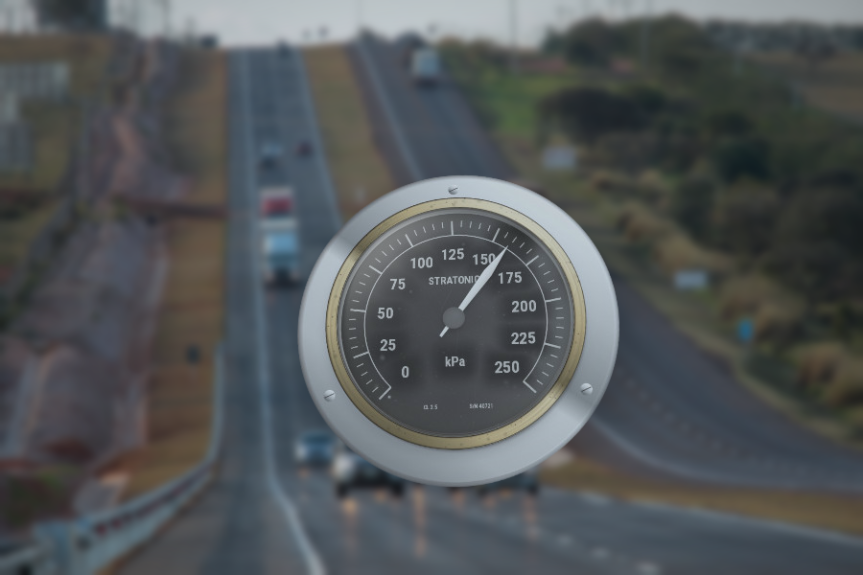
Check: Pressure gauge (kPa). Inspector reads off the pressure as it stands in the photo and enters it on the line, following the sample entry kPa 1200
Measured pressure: kPa 160
